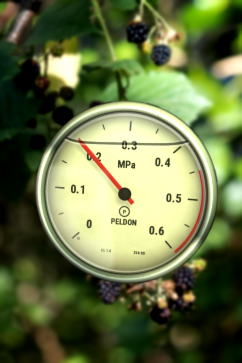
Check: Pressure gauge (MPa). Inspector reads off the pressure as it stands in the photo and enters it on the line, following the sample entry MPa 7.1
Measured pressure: MPa 0.2
